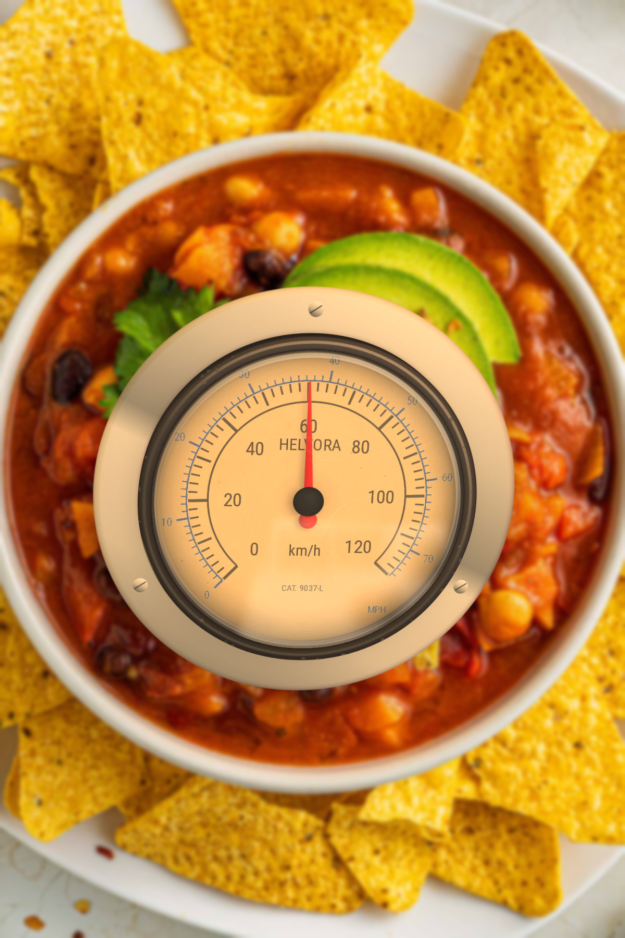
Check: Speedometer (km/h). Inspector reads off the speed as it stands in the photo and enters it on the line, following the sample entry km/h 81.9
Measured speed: km/h 60
